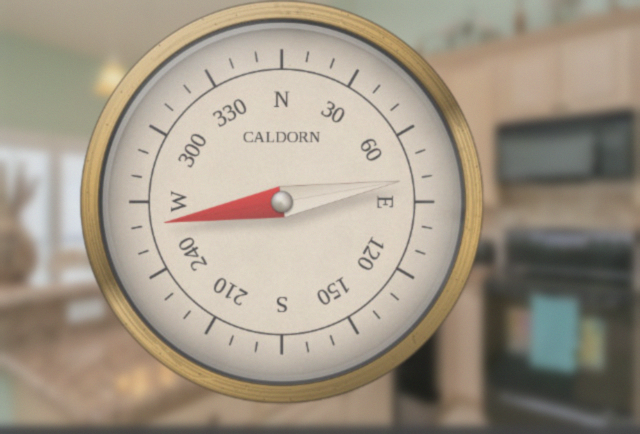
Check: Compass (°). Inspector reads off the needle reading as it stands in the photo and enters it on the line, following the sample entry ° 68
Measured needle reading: ° 260
